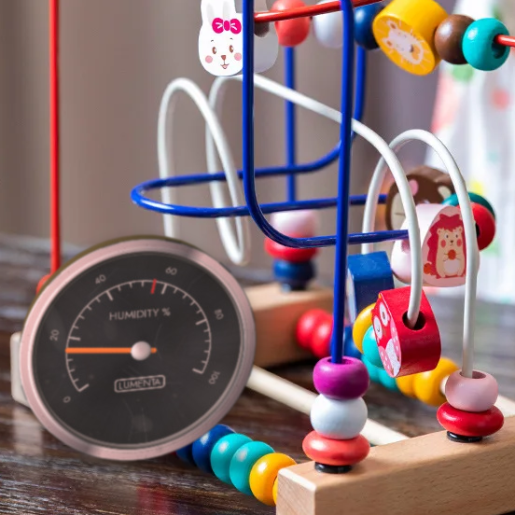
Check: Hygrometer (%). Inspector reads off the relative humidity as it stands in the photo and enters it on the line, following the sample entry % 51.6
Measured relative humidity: % 16
